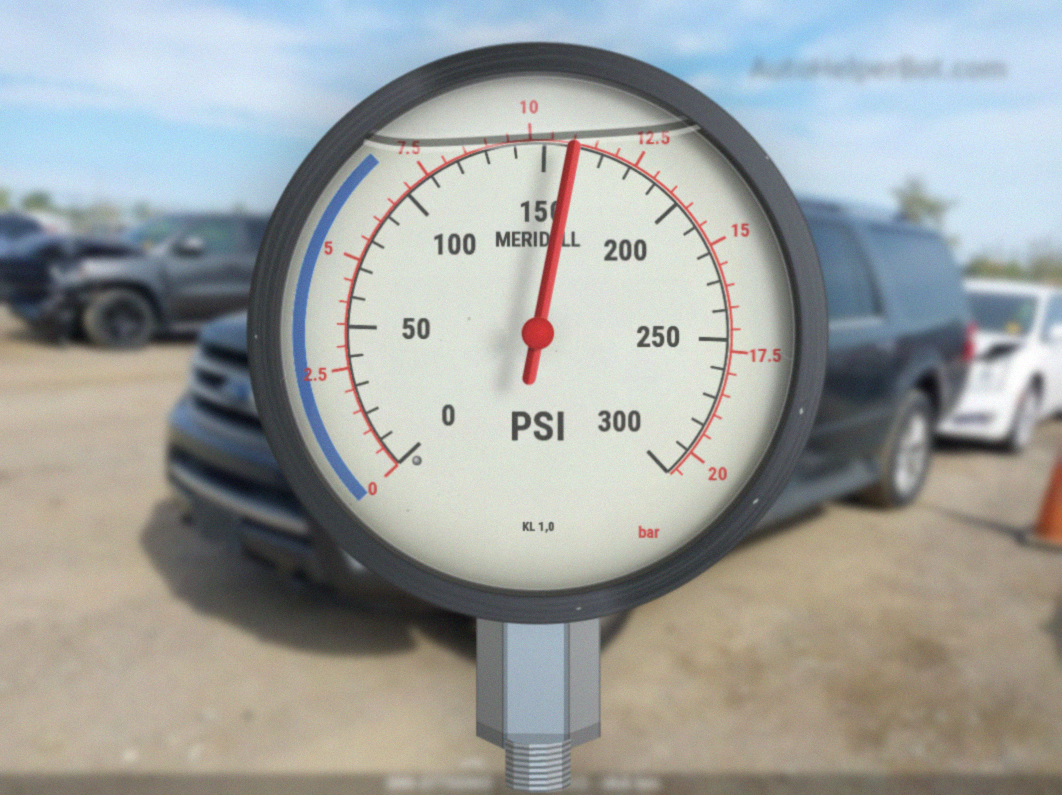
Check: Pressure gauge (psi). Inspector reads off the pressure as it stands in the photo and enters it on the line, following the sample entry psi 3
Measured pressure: psi 160
